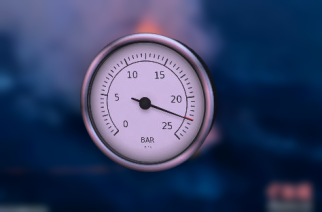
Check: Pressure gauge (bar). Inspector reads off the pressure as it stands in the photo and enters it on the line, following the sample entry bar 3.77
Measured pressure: bar 22.5
